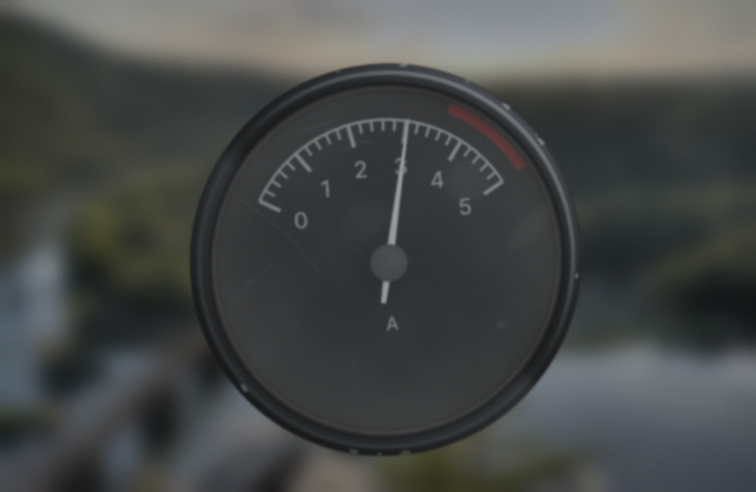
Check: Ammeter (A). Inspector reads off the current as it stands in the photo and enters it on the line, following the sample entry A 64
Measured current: A 3
